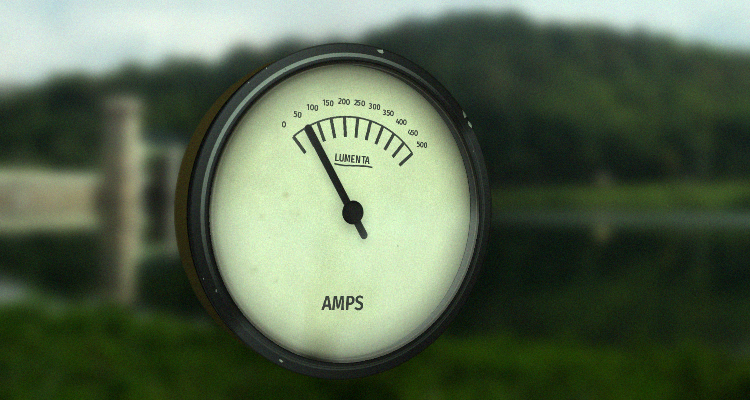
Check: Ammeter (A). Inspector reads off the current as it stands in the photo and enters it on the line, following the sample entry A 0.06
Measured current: A 50
